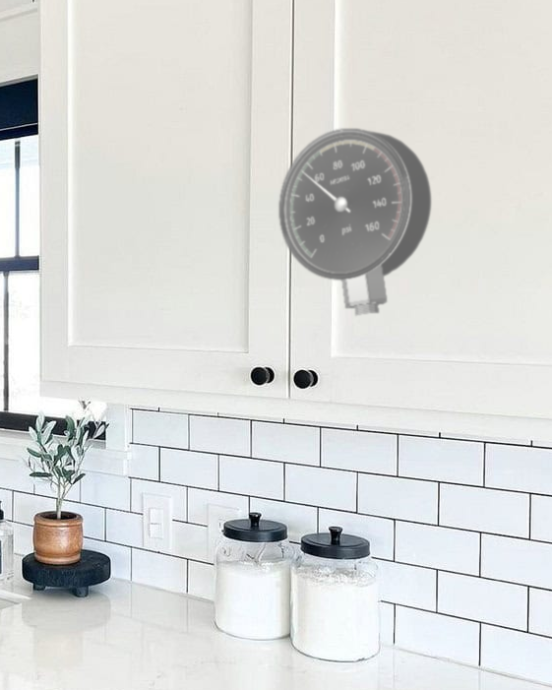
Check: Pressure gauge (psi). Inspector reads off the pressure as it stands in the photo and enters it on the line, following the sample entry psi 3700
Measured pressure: psi 55
